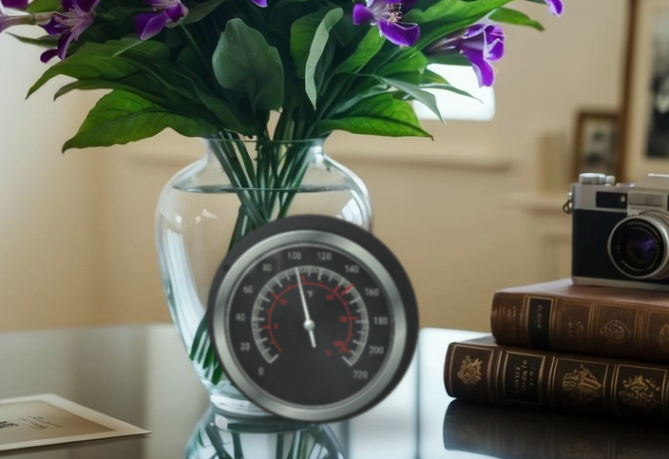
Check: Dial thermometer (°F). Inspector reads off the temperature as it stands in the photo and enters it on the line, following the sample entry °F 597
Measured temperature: °F 100
